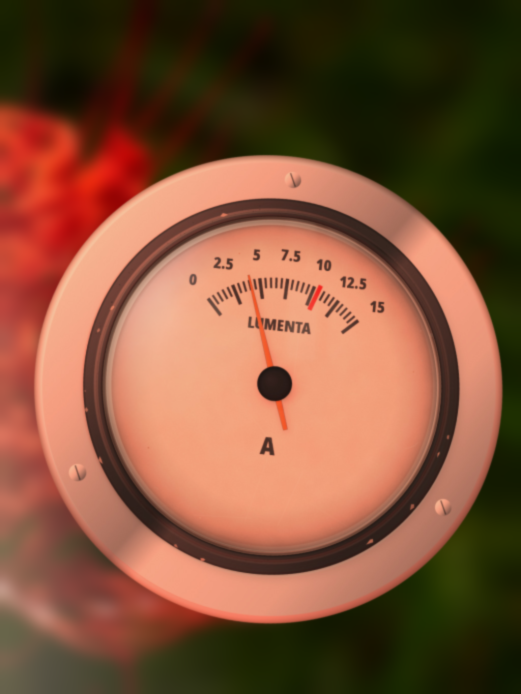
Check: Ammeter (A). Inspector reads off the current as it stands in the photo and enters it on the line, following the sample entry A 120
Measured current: A 4
